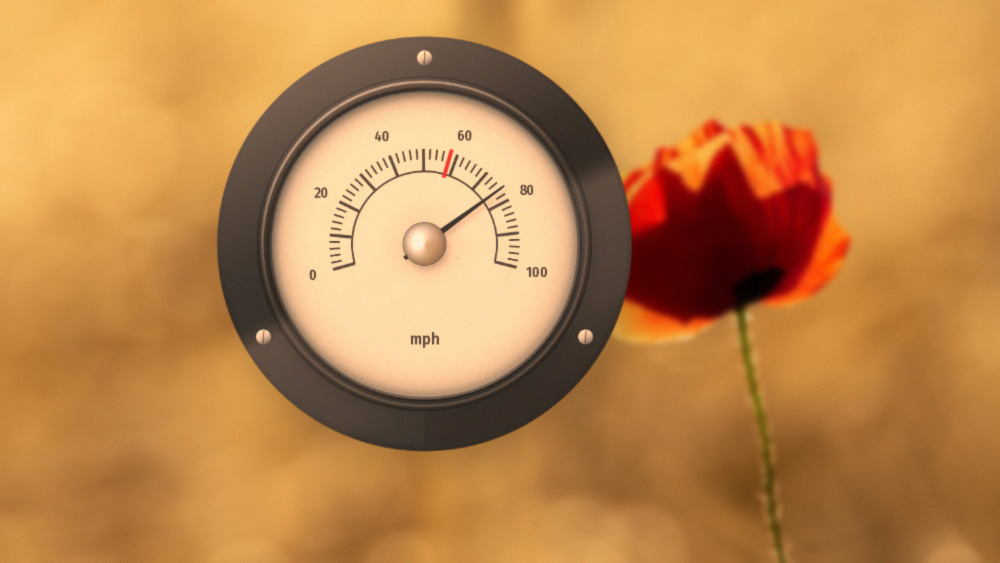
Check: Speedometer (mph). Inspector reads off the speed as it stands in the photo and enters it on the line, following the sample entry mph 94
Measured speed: mph 76
